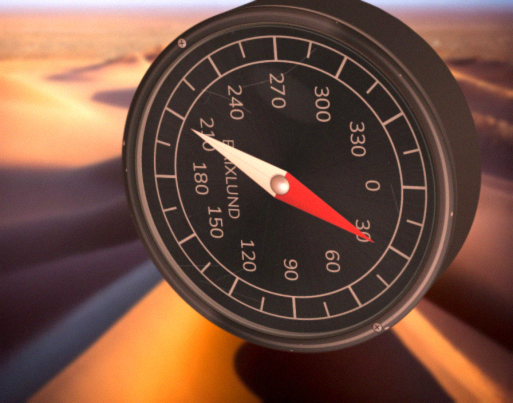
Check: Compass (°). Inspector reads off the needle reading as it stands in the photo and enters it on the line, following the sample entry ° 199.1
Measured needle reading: ° 30
